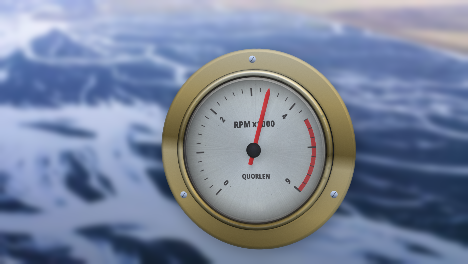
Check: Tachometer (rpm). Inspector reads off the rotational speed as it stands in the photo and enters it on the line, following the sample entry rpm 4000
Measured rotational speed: rpm 3400
